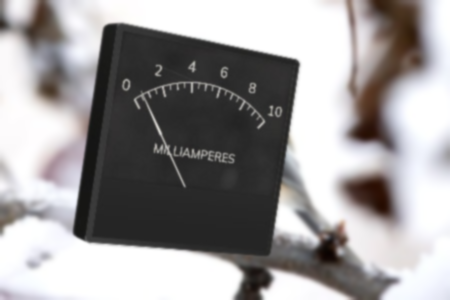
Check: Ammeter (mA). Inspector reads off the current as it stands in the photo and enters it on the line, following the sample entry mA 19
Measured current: mA 0.5
